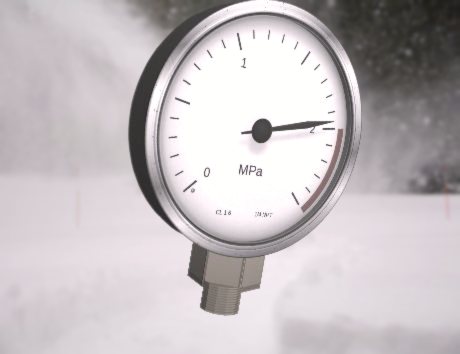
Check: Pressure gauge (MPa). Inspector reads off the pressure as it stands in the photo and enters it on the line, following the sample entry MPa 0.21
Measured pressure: MPa 1.95
